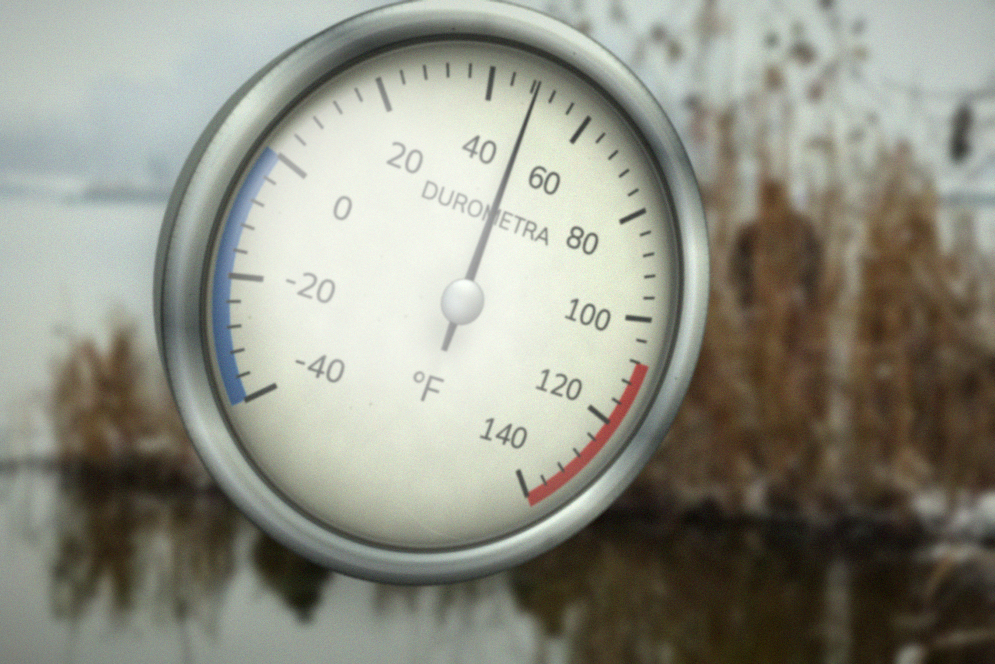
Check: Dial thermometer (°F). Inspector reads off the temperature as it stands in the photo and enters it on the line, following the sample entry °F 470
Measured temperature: °F 48
